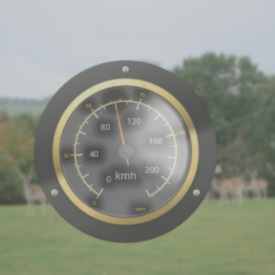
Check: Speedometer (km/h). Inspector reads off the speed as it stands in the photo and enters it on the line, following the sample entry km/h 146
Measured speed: km/h 100
